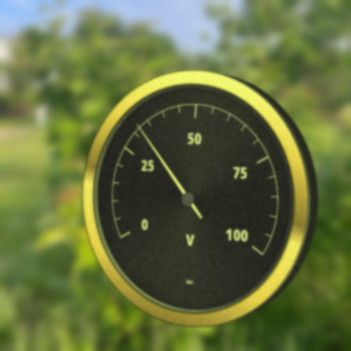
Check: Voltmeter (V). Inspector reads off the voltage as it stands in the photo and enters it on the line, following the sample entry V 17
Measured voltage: V 32.5
